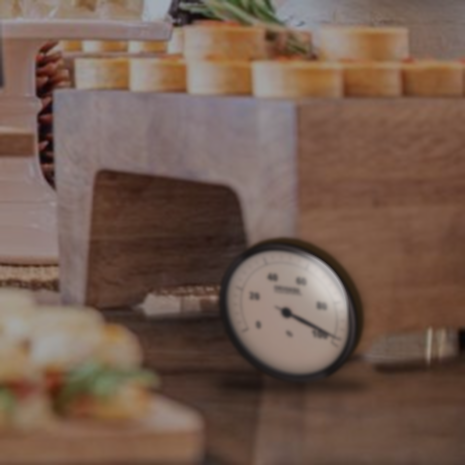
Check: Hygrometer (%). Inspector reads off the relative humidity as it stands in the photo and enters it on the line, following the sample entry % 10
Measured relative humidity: % 96
